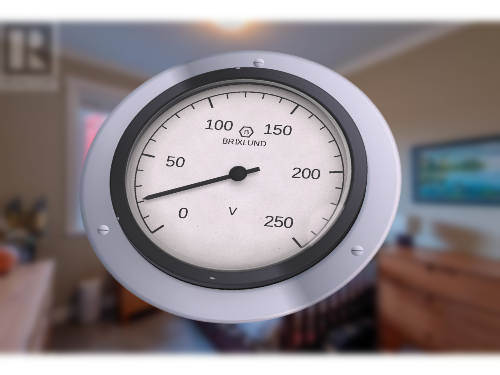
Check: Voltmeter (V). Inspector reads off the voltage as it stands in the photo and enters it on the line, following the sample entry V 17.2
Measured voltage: V 20
